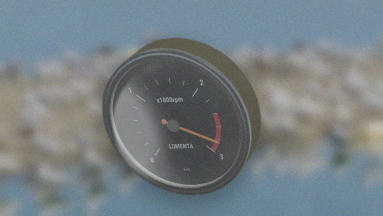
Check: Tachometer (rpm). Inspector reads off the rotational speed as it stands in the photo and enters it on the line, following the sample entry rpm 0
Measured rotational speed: rpm 2800
